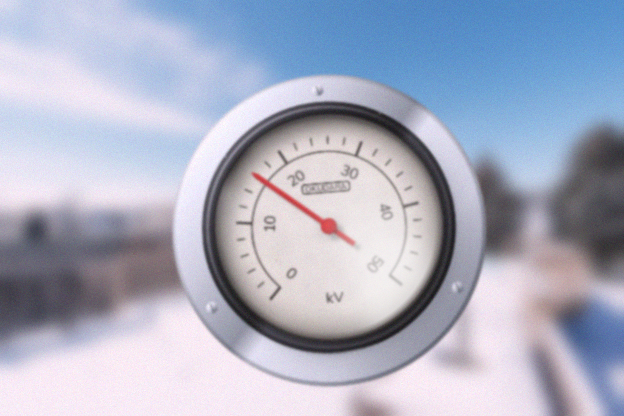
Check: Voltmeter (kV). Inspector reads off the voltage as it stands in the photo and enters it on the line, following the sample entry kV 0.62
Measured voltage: kV 16
